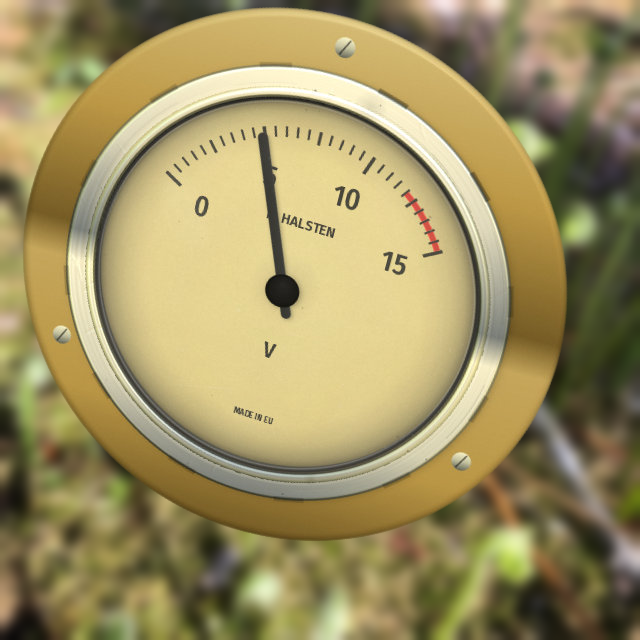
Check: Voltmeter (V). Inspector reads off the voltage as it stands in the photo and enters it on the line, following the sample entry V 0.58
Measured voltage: V 5
